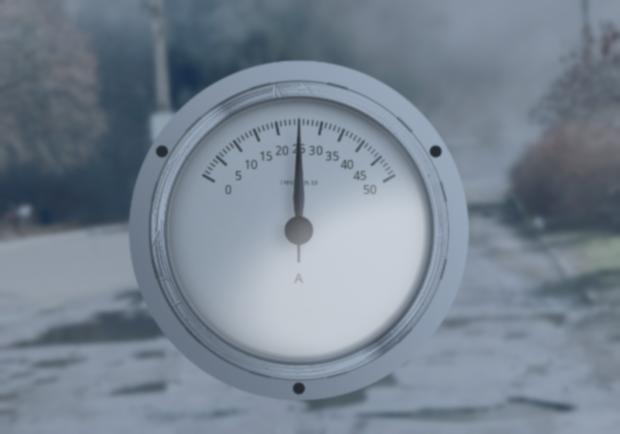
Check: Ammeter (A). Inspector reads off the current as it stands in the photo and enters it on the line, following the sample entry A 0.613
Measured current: A 25
